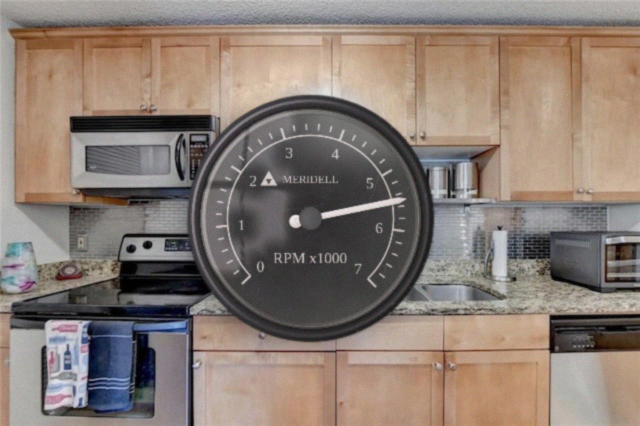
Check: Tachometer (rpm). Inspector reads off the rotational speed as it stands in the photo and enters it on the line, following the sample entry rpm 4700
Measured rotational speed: rpm 5500
